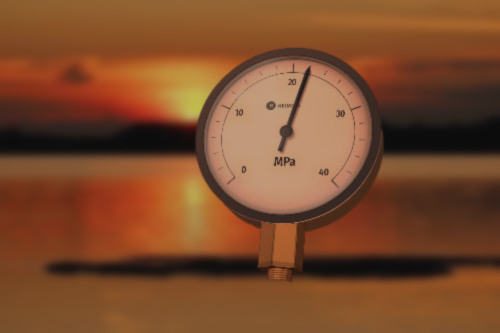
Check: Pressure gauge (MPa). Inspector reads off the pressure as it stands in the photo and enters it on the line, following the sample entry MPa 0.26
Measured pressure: MPa 22
